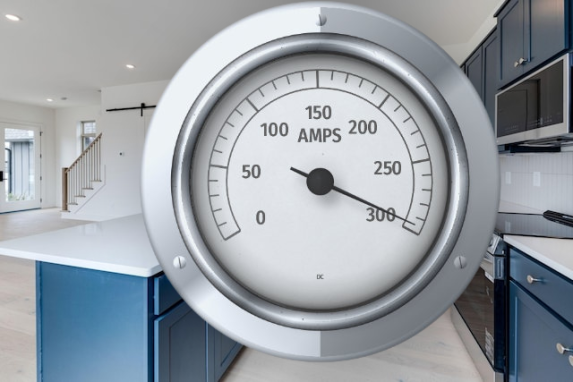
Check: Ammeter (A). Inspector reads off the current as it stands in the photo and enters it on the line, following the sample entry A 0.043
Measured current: A 295
